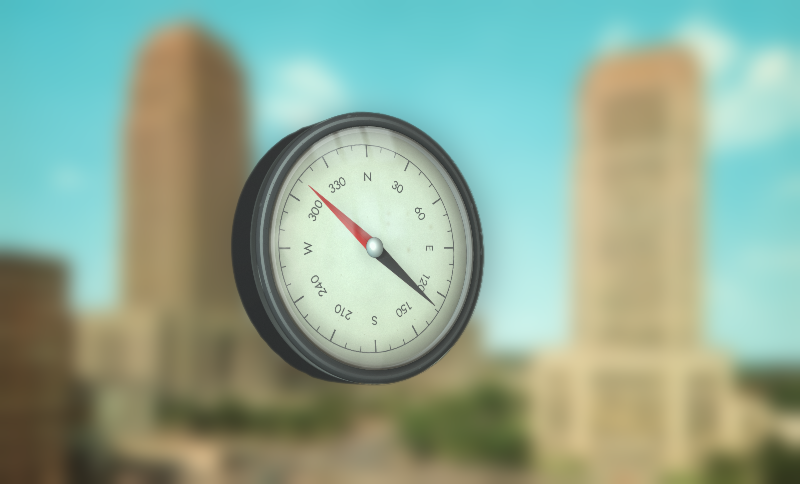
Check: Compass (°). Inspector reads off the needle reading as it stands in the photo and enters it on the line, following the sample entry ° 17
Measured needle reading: ° 310
